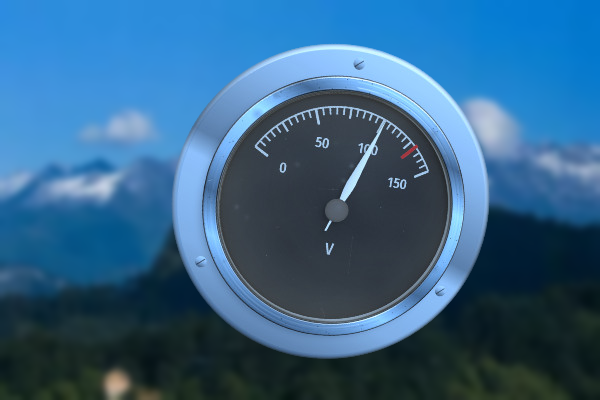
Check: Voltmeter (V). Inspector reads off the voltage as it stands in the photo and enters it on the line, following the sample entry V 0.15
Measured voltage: V 100
